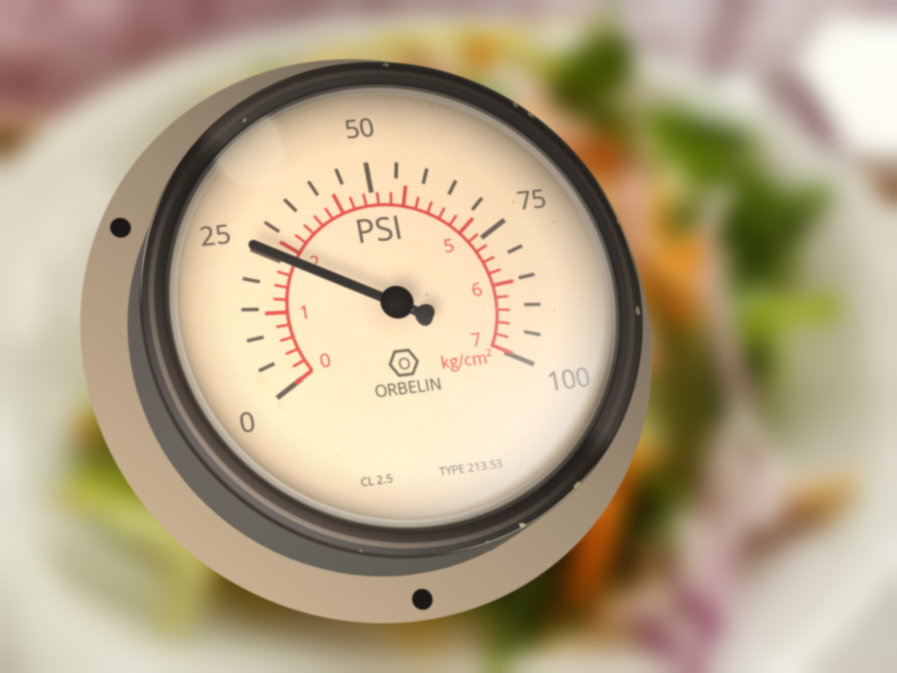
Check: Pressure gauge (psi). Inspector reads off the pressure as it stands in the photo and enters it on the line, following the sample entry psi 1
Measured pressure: psi 25
